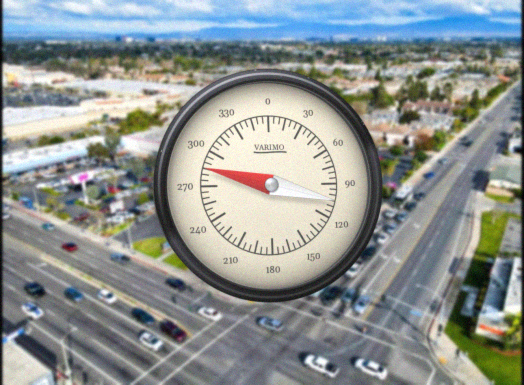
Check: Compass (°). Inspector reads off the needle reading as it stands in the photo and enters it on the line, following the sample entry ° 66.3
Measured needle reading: ° 285
